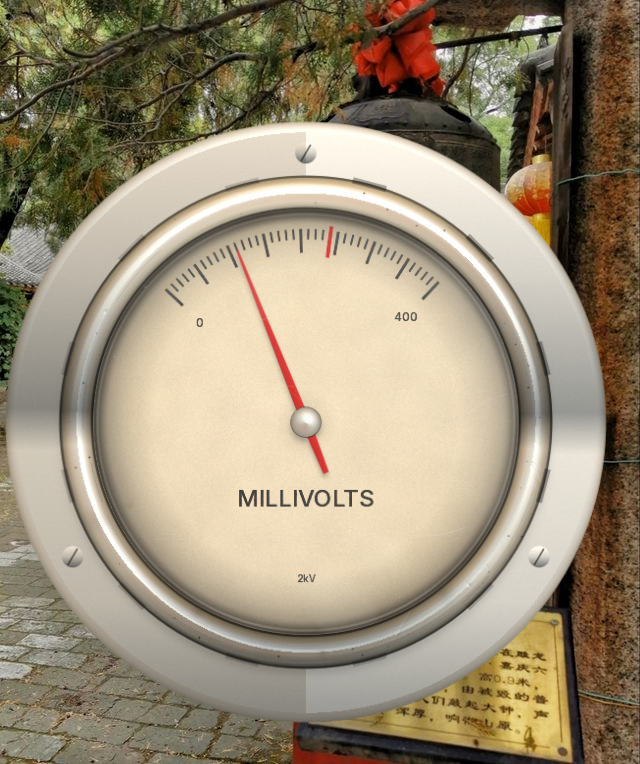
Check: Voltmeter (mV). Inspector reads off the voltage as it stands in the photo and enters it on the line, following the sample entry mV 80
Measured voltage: mV 110
